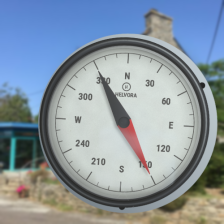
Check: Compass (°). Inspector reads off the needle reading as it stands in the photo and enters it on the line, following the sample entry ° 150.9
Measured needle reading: ° 150
